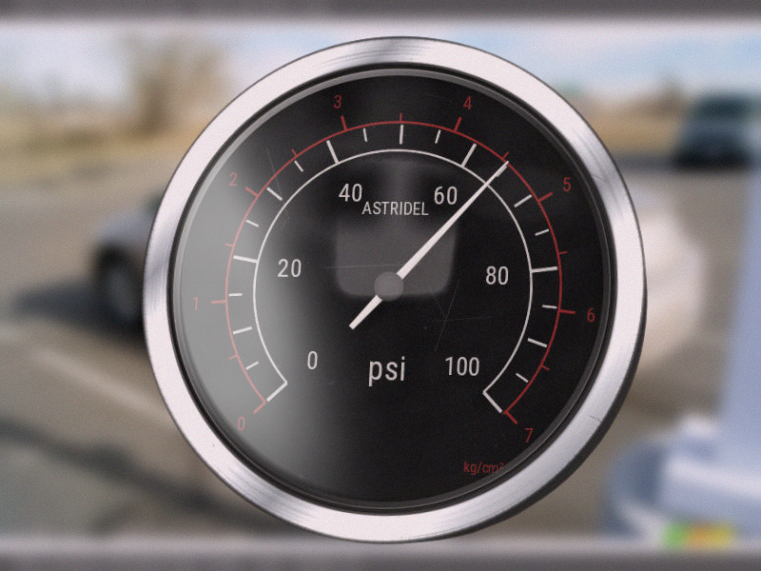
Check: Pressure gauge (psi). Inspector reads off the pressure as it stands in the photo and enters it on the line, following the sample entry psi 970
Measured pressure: psi 65
